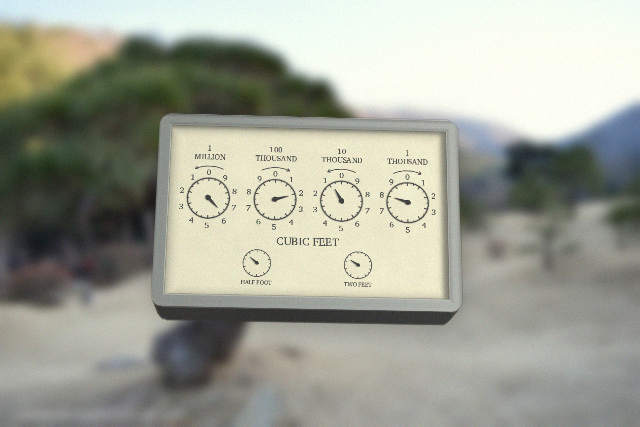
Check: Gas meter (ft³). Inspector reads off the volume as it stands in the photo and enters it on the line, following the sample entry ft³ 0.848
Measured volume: ft³ 620800
